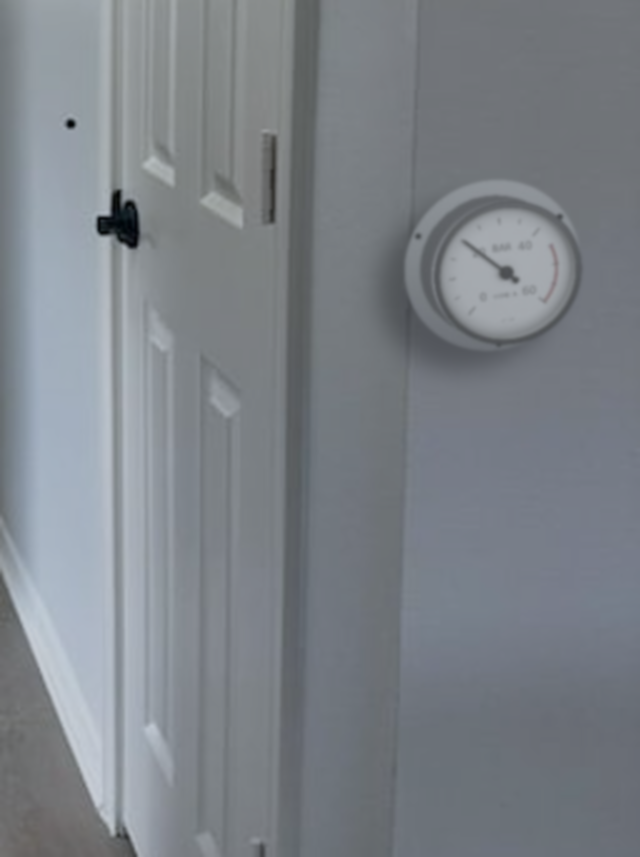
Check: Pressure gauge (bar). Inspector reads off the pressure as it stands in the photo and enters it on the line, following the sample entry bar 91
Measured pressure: bar 20
